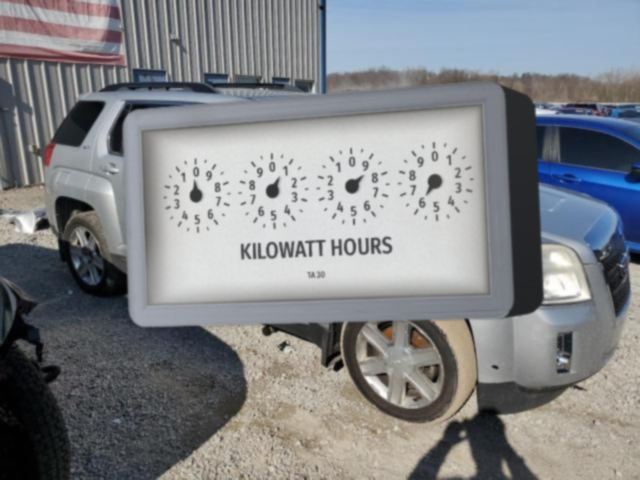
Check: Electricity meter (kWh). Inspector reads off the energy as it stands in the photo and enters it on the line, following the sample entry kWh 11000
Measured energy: kWh 86
